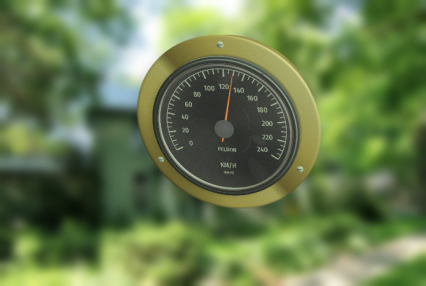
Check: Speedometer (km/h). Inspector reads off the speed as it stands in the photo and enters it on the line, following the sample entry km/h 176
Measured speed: km/h 130
